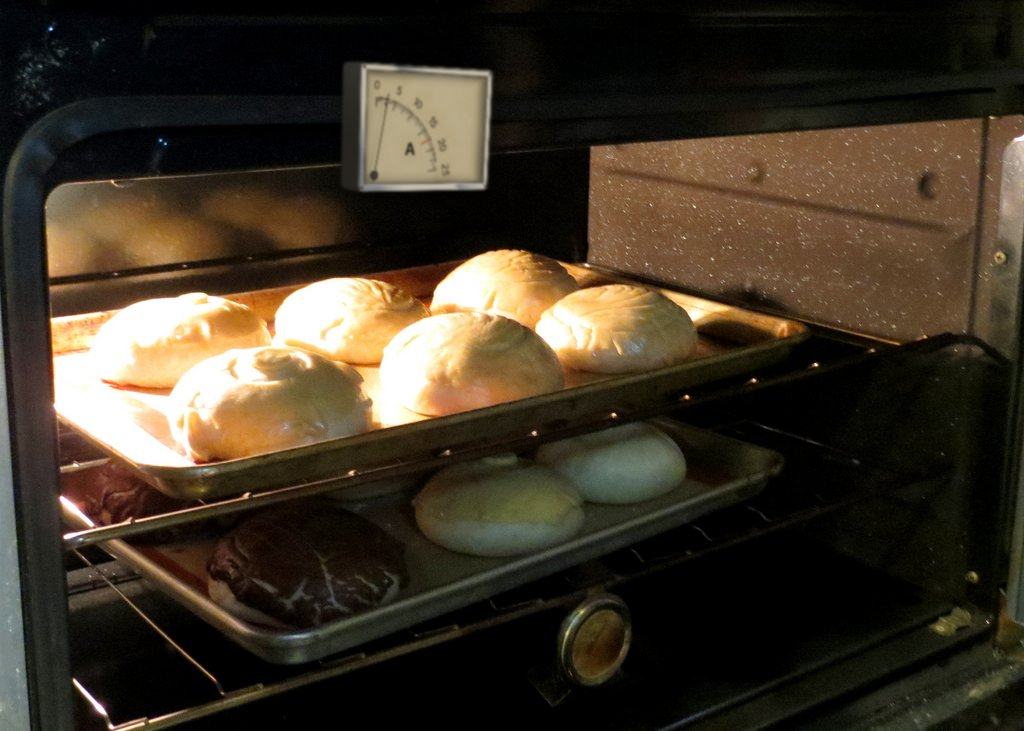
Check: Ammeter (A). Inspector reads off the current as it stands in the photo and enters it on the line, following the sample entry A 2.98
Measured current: A 2.5
